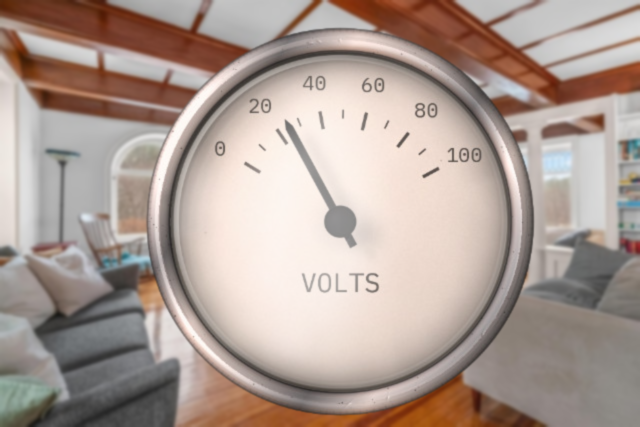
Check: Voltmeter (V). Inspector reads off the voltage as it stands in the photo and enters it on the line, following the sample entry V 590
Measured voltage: V 25
